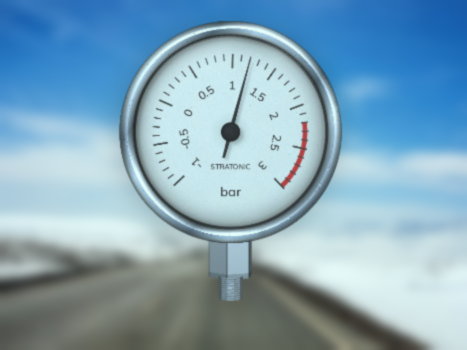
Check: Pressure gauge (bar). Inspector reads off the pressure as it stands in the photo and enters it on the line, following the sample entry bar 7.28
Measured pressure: bar 1.2
